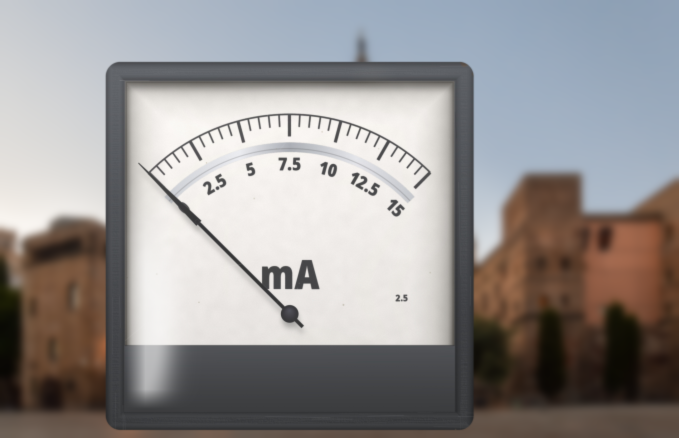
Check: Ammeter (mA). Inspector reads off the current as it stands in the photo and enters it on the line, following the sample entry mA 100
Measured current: mA 0
